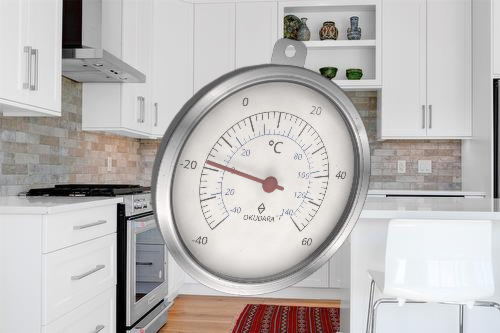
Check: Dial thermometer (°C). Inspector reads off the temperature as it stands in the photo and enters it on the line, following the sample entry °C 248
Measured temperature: °C -18
